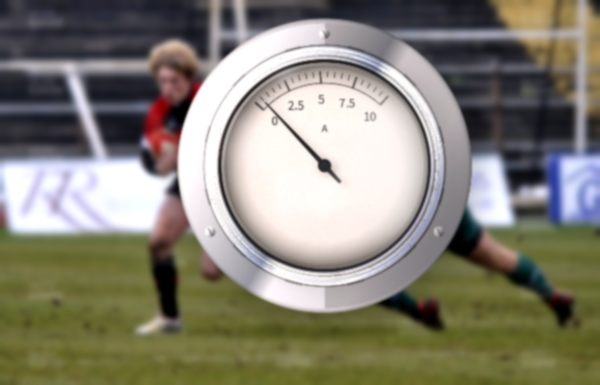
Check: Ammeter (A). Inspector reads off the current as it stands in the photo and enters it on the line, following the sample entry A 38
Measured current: A 0.5
